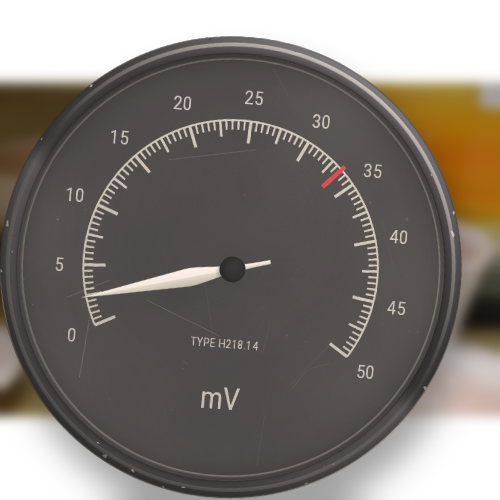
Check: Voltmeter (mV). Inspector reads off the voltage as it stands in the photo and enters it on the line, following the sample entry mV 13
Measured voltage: mV 2.5
